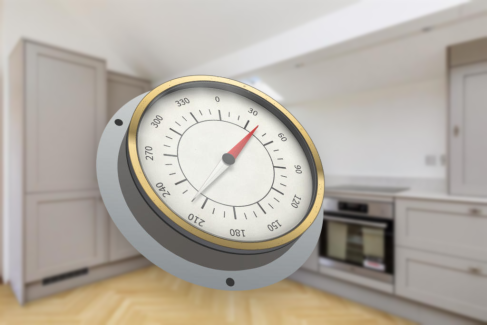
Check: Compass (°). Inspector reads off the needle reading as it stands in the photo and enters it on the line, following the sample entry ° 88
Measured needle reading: ° 40
